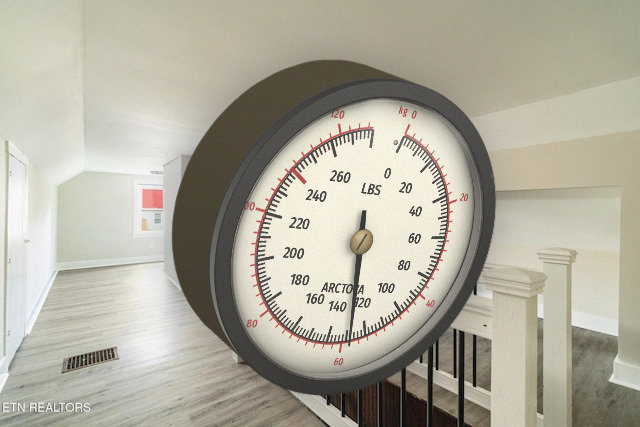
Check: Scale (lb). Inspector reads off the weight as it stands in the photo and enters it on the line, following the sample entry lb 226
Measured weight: lb 130
